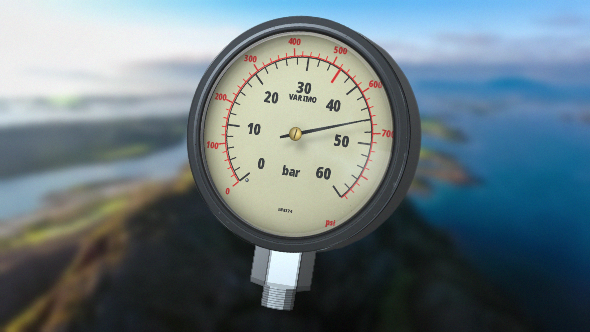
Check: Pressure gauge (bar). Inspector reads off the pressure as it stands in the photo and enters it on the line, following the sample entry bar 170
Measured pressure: bar 46
